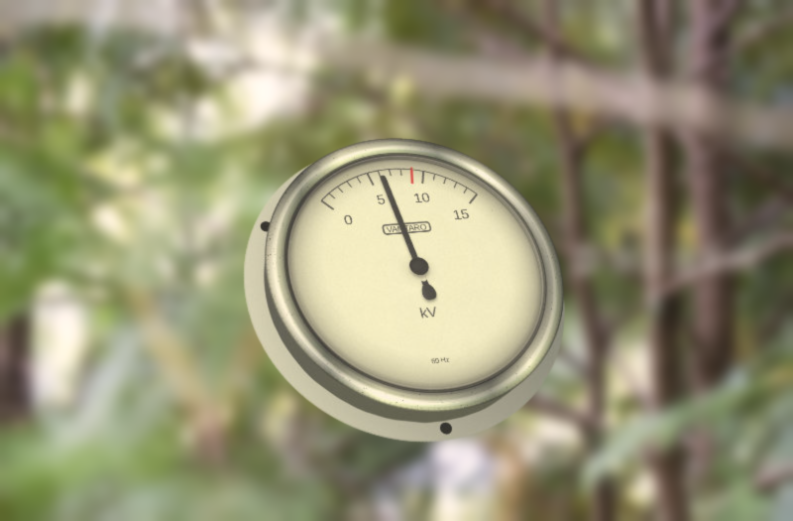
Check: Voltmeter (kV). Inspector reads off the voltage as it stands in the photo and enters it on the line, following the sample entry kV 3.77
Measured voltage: kV 6
